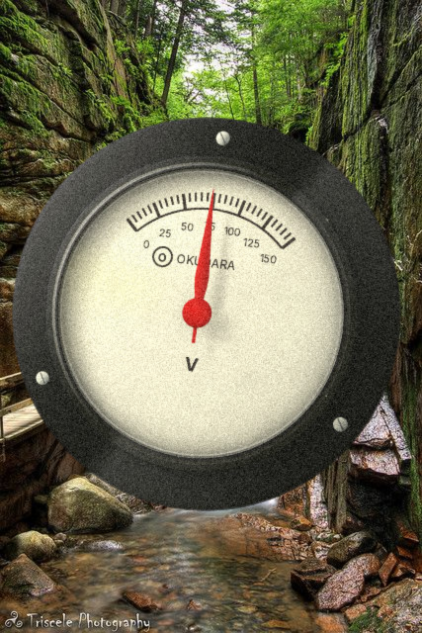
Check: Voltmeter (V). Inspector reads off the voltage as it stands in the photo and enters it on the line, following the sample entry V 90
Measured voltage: V 75
